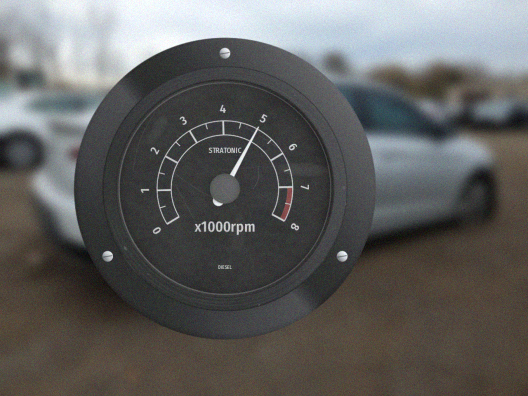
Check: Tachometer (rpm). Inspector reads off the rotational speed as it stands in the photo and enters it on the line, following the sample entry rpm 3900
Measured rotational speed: rpm 5000
